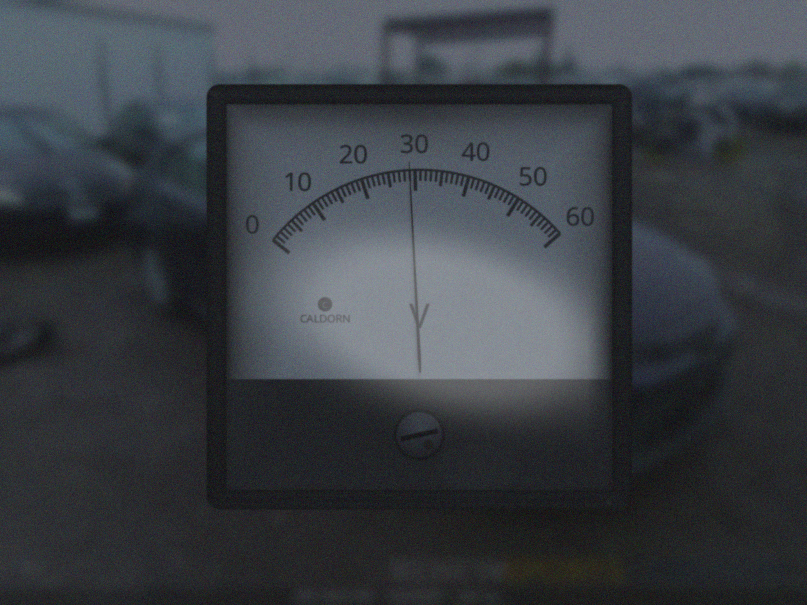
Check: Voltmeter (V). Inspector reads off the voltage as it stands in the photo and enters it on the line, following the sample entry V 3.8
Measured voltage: V 29
